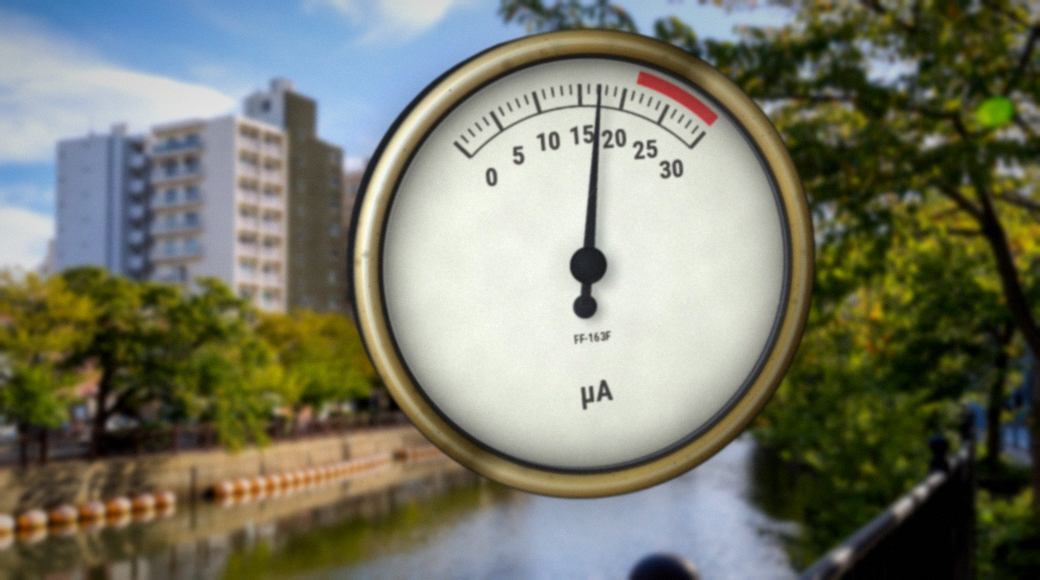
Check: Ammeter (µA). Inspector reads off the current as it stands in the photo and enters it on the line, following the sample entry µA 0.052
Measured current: µA 17
